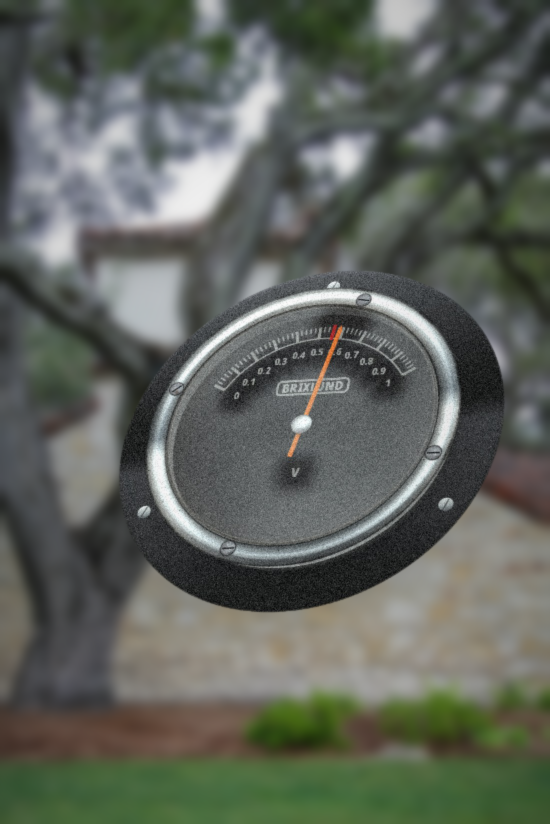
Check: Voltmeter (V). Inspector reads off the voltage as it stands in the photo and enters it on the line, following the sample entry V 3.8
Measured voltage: V 0.6
